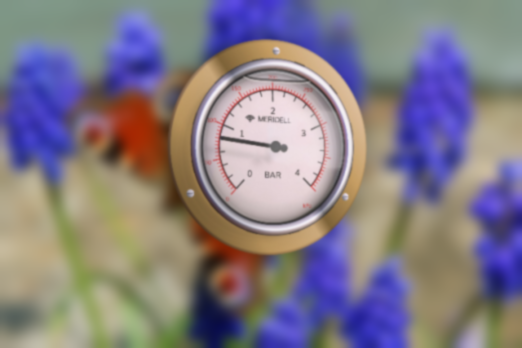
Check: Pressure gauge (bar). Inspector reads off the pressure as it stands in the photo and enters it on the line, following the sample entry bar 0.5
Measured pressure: bar 0.8
